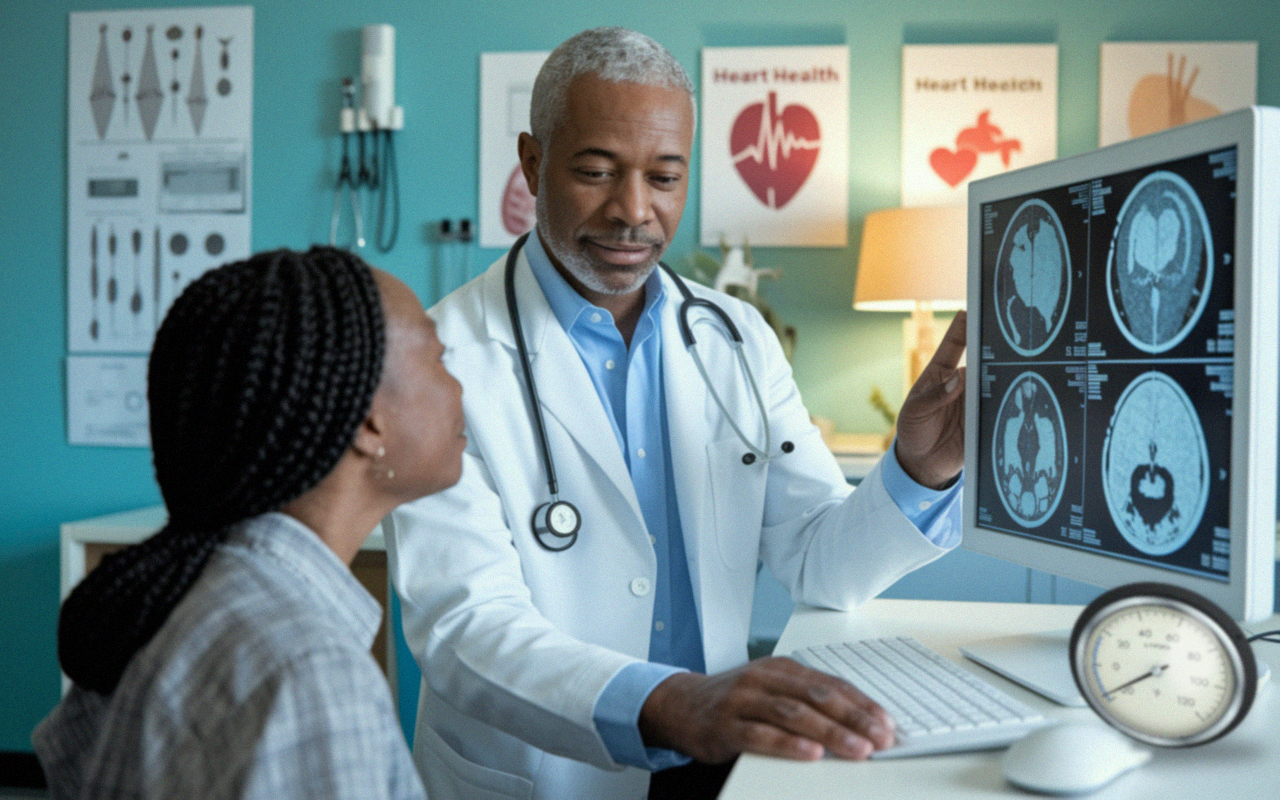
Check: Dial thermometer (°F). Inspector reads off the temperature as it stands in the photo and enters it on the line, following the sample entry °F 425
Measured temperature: °F -16
